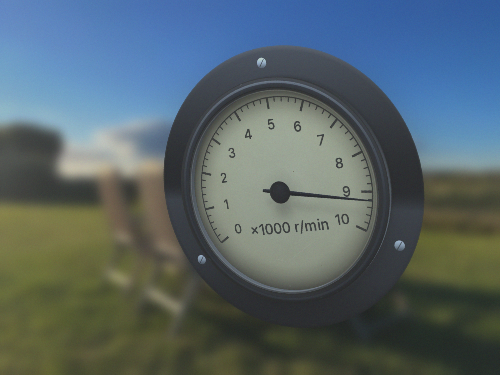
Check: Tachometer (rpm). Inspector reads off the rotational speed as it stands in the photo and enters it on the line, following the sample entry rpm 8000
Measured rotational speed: rpm 9200
